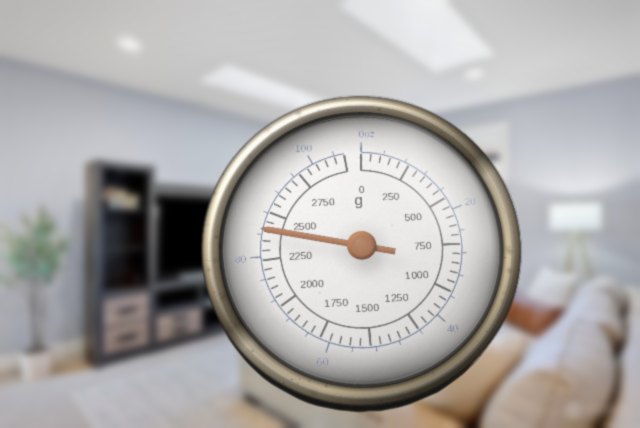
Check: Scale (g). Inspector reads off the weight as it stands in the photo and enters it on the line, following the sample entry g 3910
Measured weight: g 2400
